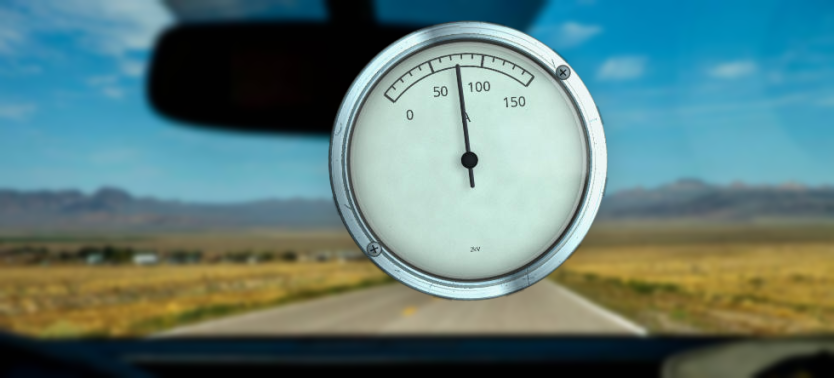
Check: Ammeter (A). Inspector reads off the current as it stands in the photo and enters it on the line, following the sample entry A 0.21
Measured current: A 75
